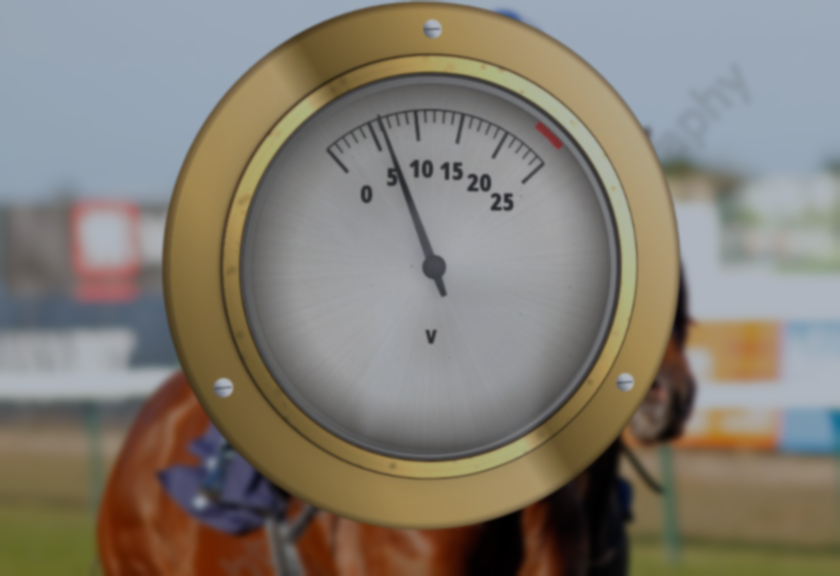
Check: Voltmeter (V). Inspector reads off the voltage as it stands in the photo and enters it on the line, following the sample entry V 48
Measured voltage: V 6
